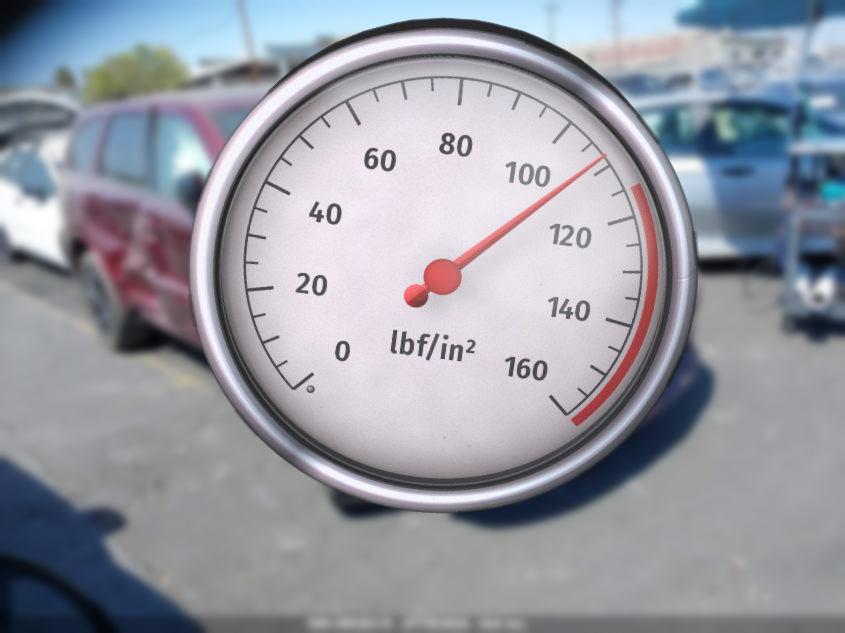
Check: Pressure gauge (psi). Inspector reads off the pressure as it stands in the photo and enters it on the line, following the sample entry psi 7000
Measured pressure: psi 107.5
